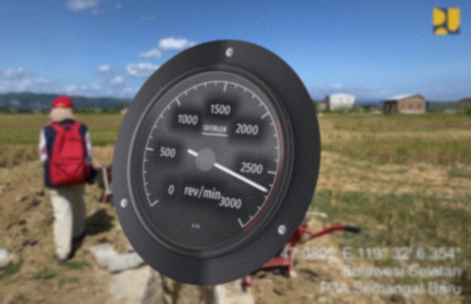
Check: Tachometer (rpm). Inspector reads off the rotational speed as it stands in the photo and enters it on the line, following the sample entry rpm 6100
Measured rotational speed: rpm 2650
